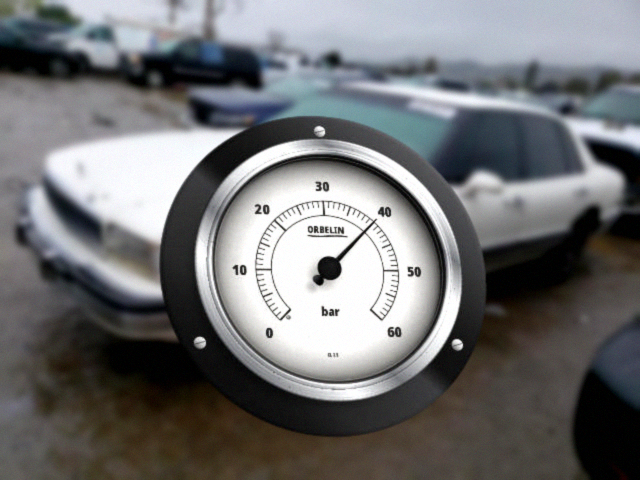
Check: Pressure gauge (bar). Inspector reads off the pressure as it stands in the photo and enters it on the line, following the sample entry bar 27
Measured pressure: bar 40
